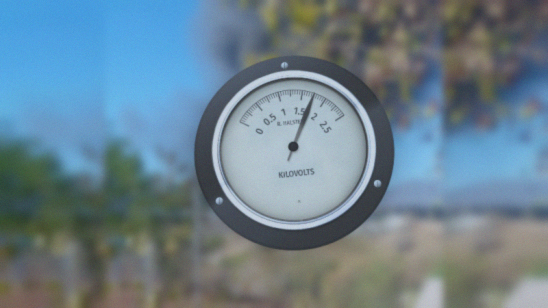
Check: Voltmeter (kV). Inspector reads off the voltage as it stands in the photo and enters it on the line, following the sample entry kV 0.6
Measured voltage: kV 1.75
